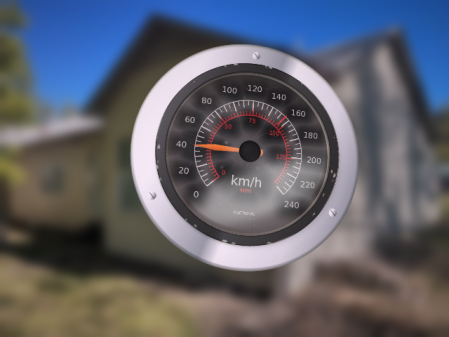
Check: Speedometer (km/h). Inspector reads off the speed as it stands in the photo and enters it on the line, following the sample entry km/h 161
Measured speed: km/h 40
